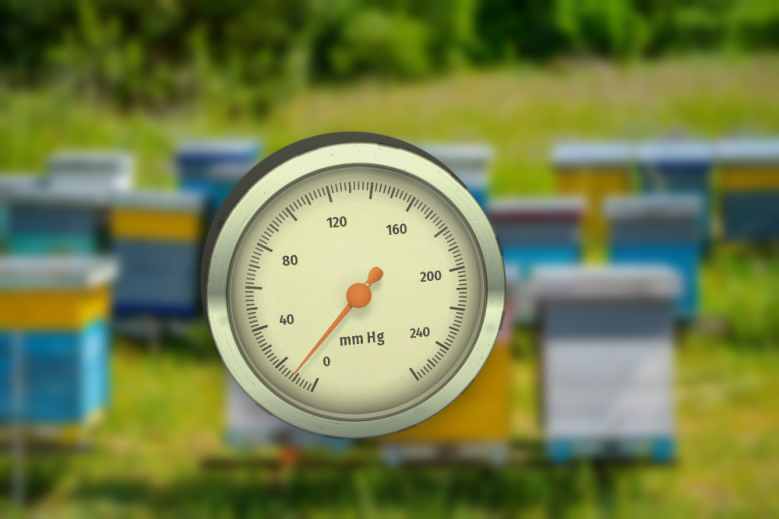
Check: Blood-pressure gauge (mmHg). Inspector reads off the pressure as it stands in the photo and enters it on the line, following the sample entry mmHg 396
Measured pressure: mmHg 12
